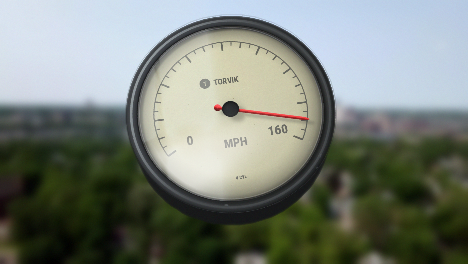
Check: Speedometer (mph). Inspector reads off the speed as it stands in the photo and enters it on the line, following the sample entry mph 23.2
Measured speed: mph 150
